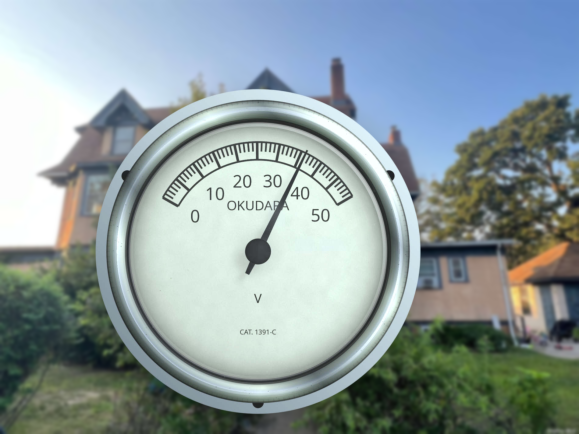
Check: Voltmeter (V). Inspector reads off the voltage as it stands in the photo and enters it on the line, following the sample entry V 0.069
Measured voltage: V 36
